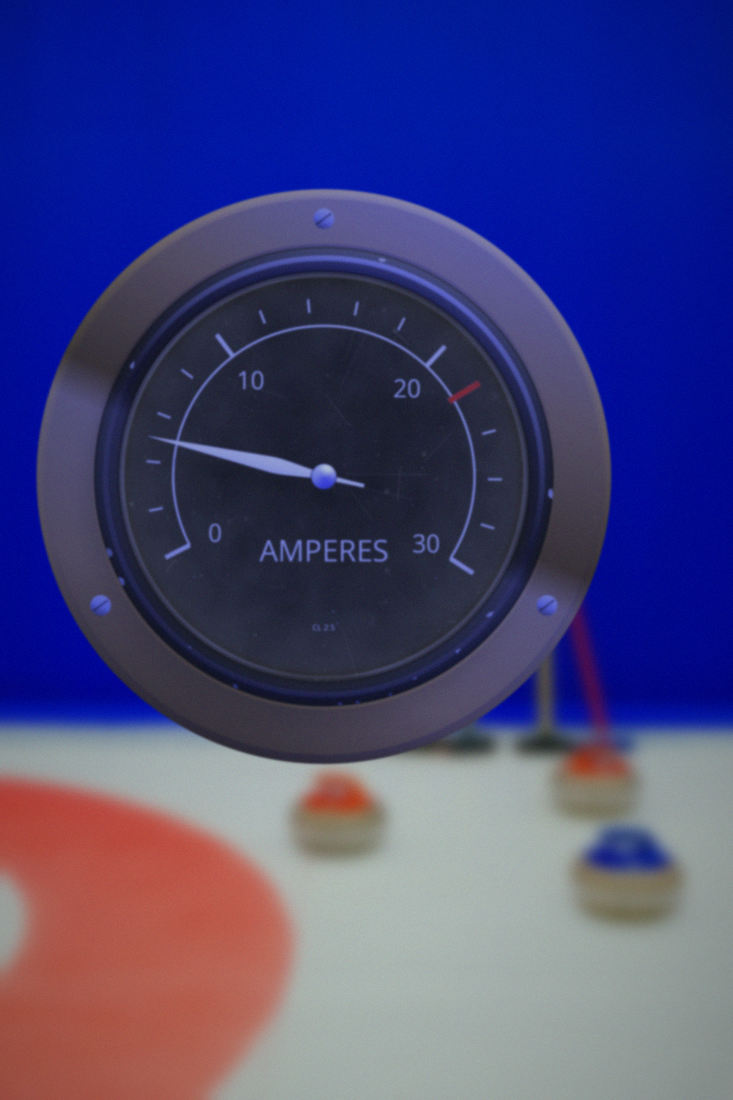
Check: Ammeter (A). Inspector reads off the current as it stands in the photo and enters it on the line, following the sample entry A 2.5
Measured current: A 5
